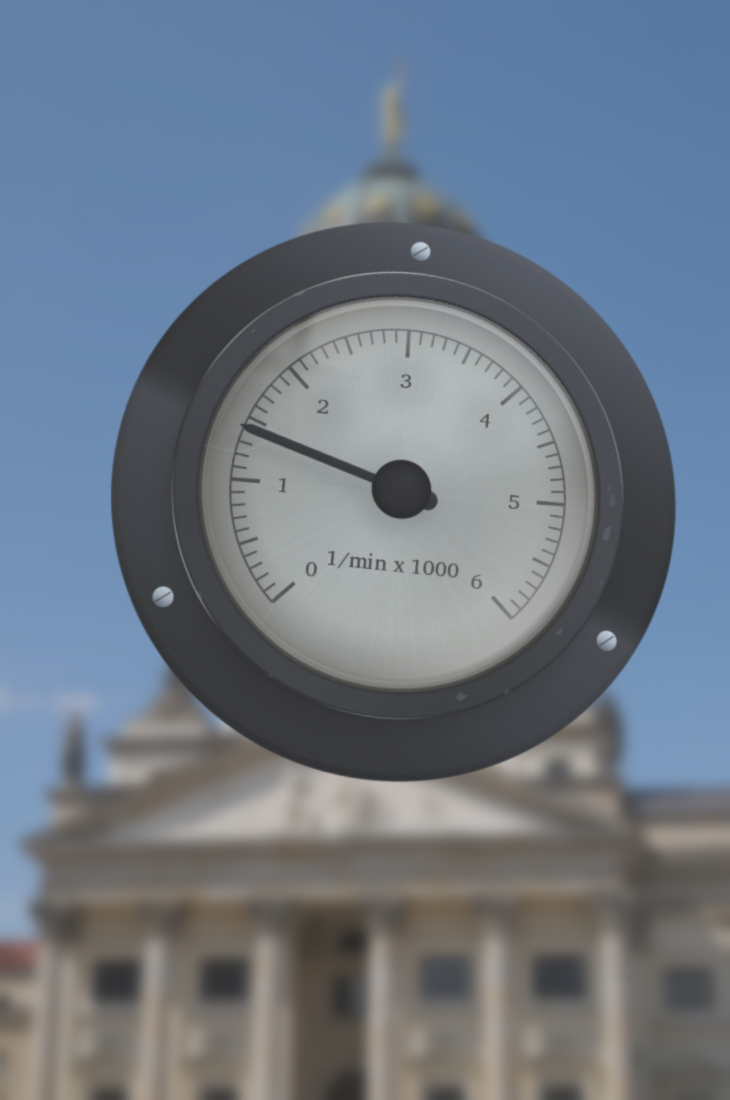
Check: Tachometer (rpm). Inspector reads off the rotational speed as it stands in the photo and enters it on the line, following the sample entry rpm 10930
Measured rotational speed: rpm 1400
